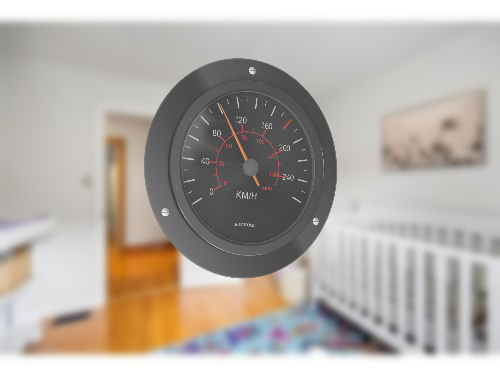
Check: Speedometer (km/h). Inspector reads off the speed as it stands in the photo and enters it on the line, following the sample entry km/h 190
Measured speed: km/h 100
